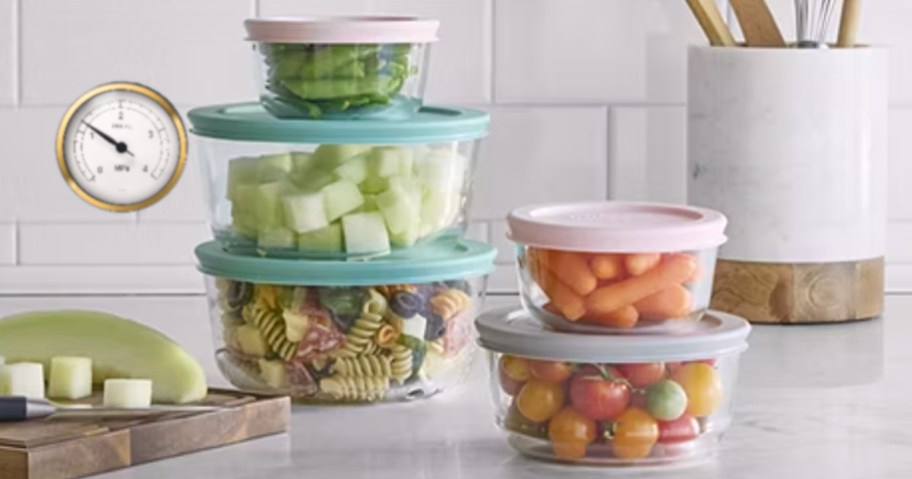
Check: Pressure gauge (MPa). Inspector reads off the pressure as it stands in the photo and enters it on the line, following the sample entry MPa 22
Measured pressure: MPa 1.2
